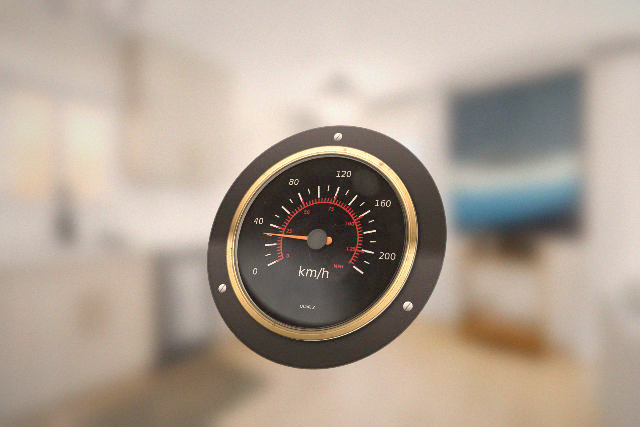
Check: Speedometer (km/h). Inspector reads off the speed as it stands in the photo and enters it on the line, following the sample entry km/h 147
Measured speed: km/h 30
